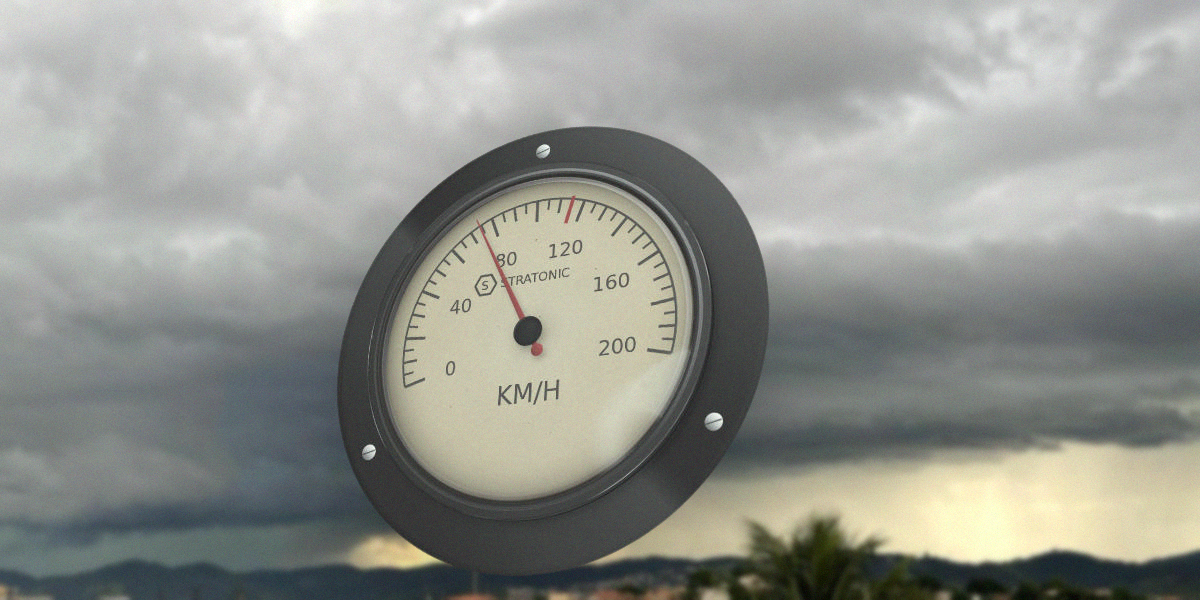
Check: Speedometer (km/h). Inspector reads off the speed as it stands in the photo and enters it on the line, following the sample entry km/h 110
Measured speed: km/h 75
